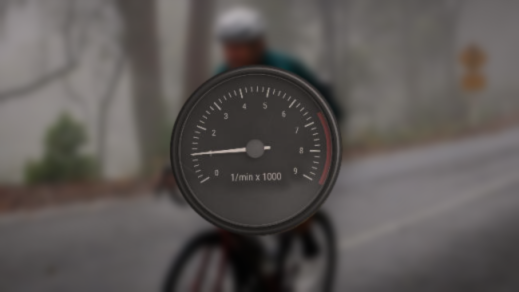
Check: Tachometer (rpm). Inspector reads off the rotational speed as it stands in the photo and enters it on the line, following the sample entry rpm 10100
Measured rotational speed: rpm 1000
